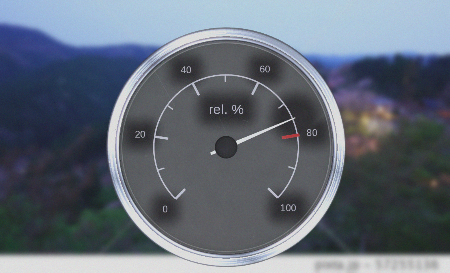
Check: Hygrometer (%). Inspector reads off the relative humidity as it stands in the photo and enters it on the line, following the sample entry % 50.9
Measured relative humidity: % 75
